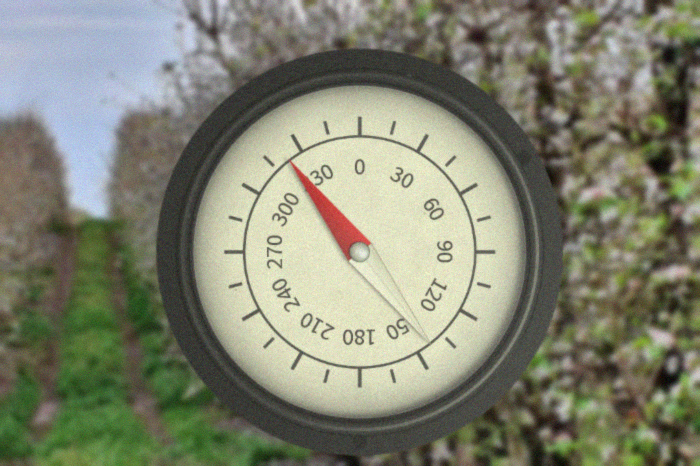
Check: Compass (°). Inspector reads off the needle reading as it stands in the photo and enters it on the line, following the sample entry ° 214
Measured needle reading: ° 322.5
